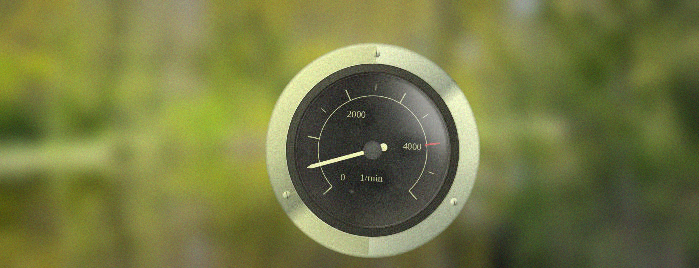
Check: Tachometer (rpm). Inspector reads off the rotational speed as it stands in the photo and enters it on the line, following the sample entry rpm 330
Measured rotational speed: rpm 500
